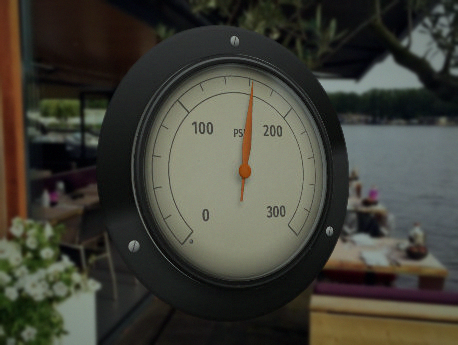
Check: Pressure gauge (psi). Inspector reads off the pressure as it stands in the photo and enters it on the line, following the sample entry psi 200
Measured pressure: psi 160
